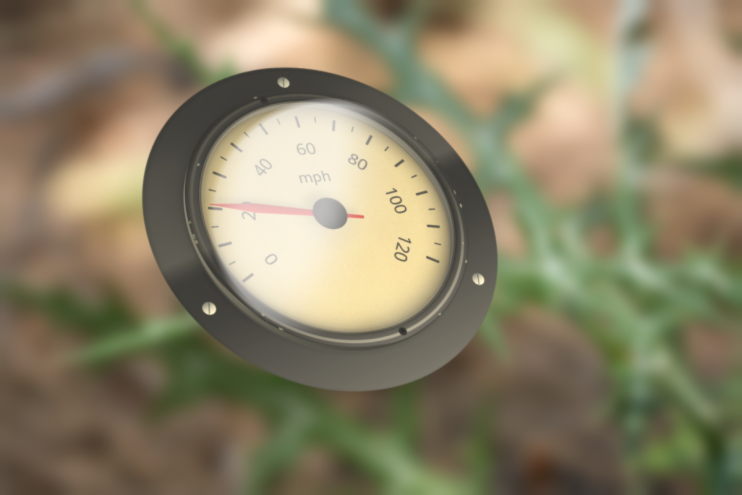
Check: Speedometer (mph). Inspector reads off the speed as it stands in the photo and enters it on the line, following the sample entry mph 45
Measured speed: mph 20
